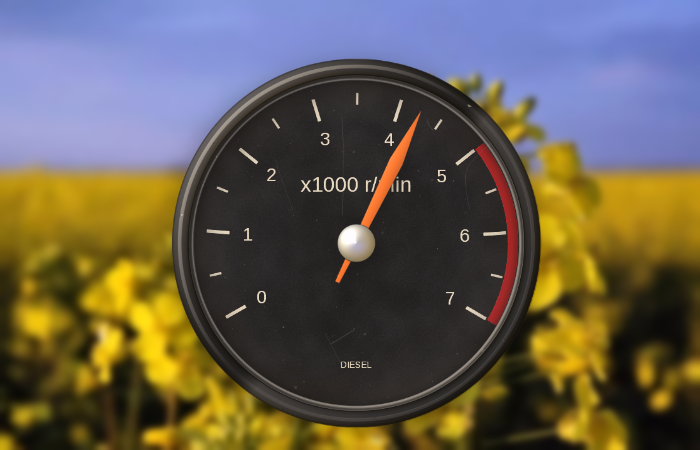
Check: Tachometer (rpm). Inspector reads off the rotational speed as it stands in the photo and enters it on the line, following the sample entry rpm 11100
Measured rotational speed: rpm 4250
